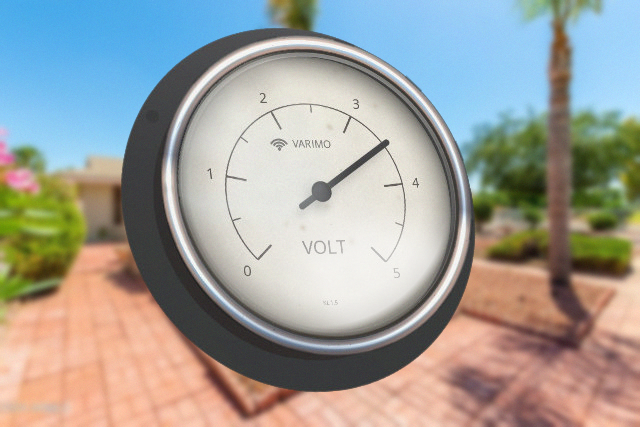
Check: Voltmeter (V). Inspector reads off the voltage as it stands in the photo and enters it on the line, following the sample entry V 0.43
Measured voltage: V 3.5
